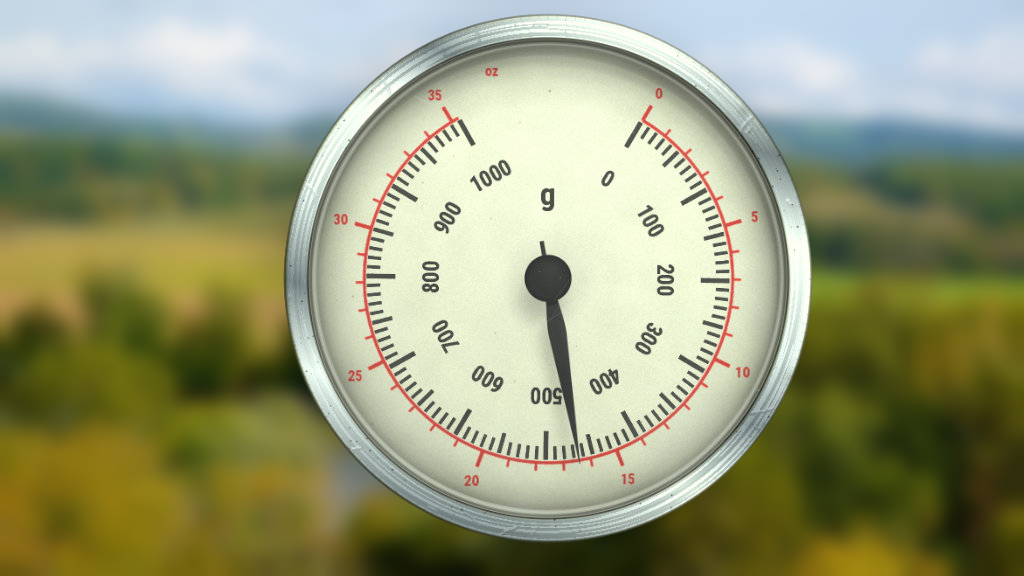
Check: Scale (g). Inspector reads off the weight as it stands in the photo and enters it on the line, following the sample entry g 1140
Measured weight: g 465
